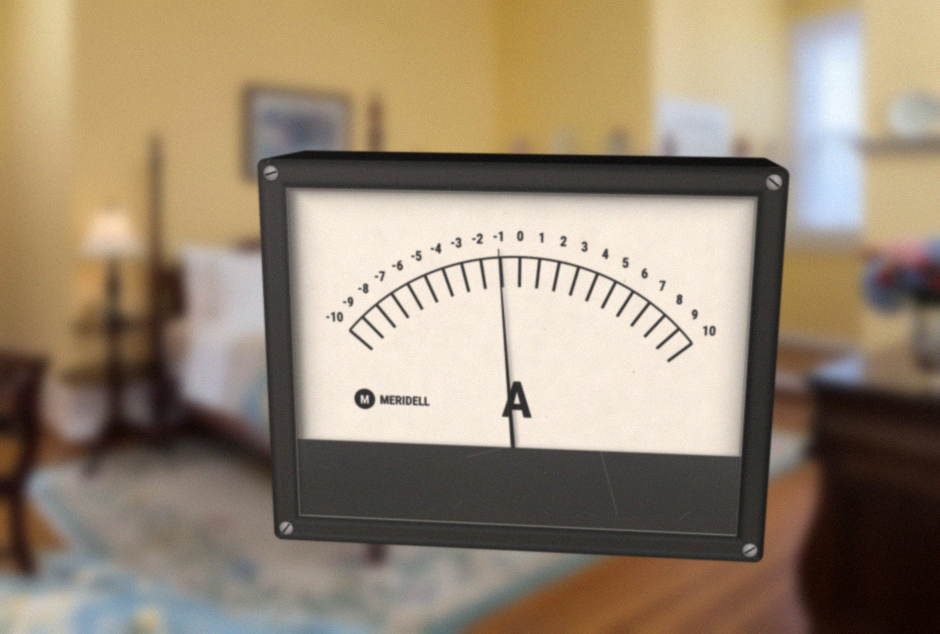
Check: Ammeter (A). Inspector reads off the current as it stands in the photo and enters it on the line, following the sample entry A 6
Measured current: A -1
